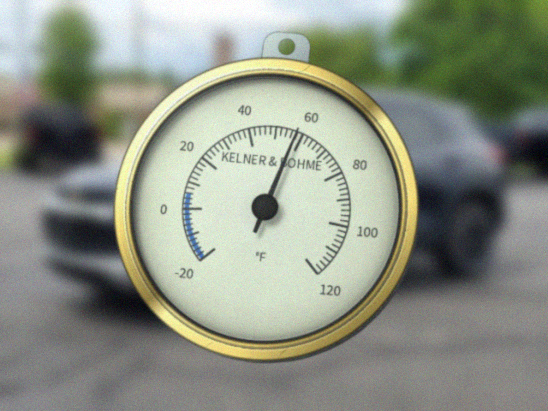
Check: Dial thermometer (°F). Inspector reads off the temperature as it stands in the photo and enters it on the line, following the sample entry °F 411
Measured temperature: °F 58
